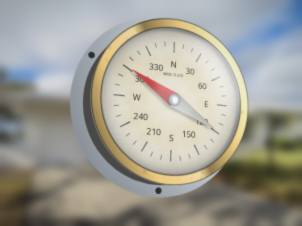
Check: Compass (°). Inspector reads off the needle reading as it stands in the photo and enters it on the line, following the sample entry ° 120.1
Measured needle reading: ° 300
